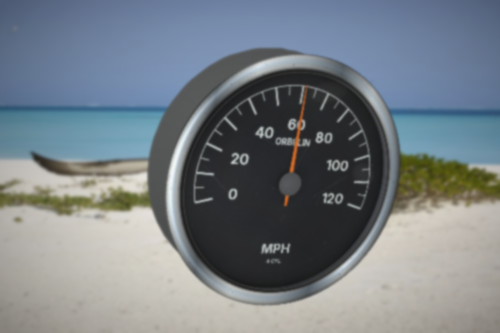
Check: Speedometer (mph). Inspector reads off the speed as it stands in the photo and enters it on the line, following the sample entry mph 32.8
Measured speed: mph 60
